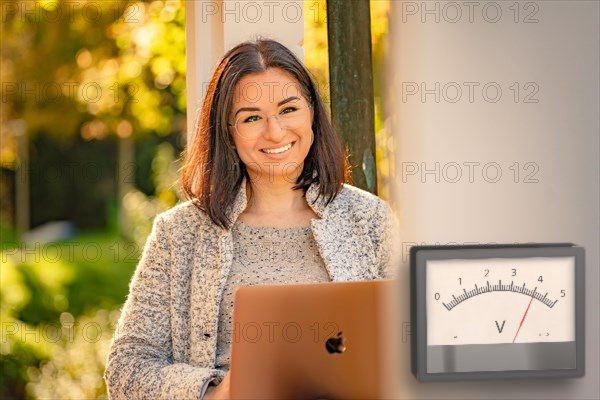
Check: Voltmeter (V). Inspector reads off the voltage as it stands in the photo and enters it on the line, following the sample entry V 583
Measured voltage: V 4
